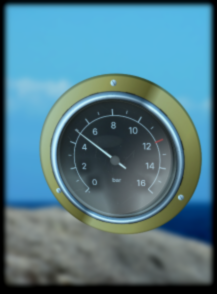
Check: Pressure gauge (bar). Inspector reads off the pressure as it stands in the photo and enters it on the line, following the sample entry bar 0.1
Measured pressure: bar 5
